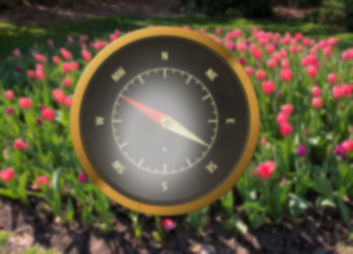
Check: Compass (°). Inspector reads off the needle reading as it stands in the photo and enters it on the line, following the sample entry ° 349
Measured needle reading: ° 300
